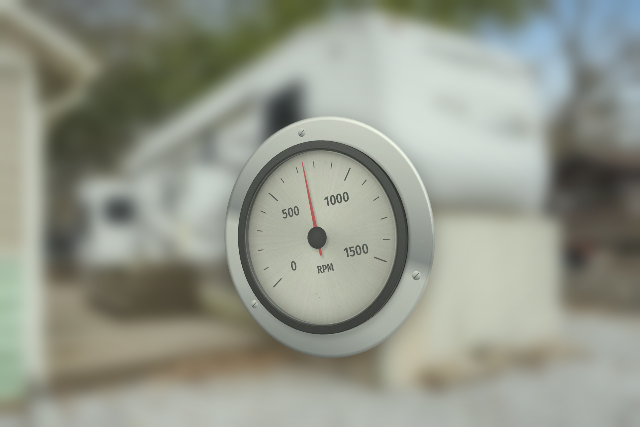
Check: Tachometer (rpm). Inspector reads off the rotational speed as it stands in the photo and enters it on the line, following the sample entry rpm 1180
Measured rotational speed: rpm 750
